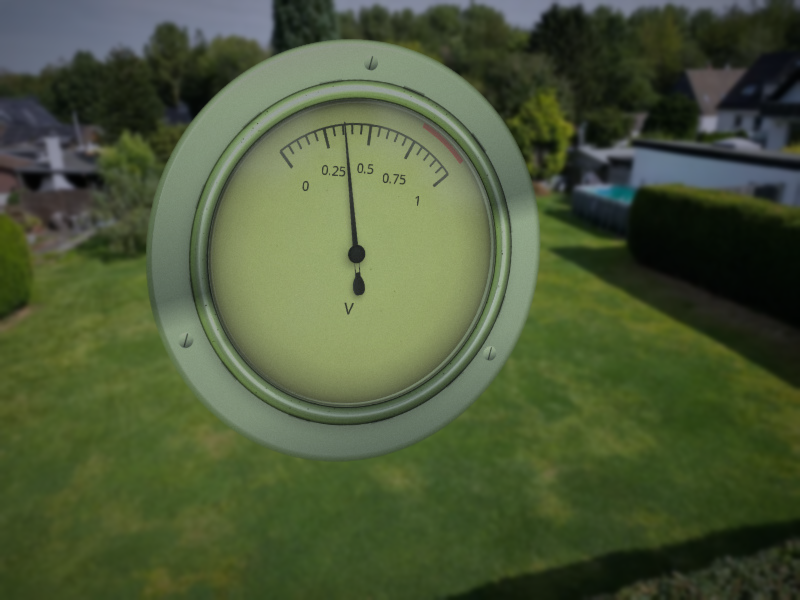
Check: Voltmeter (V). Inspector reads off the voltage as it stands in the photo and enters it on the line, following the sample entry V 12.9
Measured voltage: V 0.35
